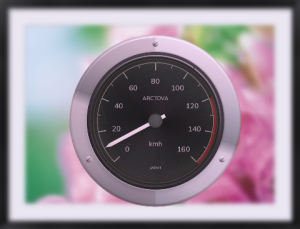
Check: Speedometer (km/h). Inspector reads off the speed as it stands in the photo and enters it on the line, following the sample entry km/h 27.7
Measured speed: km/h 10
